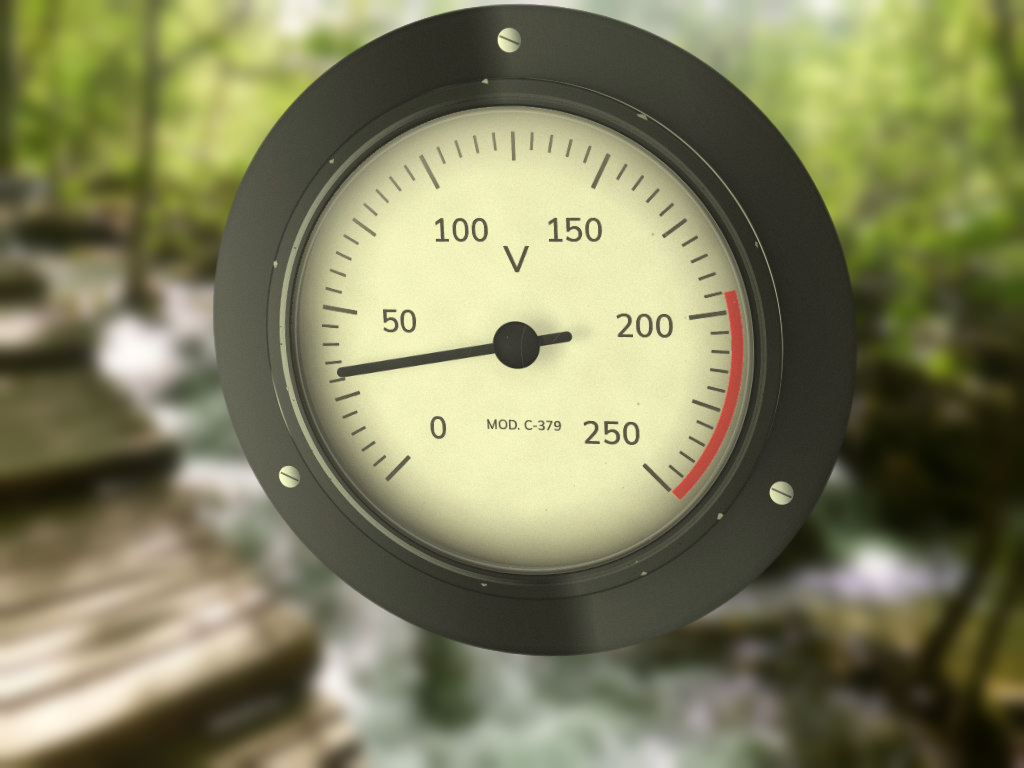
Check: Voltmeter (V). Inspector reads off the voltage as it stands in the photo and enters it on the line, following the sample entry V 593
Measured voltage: V 32.5
